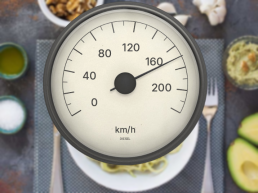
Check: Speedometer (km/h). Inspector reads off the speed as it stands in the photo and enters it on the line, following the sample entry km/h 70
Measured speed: km/h 170
